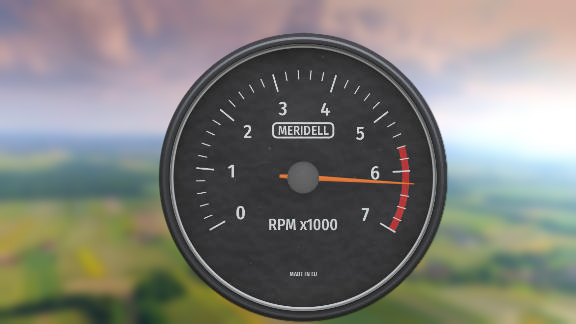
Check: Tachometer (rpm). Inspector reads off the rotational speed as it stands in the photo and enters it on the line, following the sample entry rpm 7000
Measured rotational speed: rpm 6200
